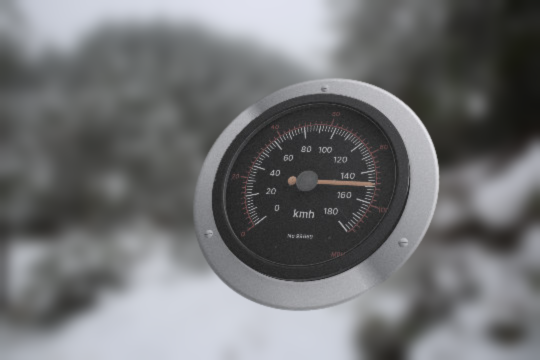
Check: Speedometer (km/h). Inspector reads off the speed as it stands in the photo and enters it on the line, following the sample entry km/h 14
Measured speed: km/h 150
